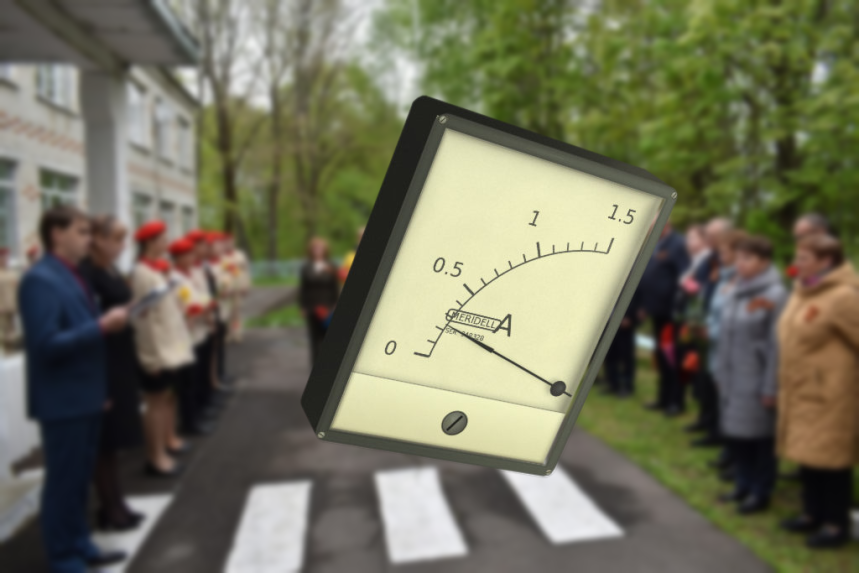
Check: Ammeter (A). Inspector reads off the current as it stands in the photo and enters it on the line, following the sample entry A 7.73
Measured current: A 0.25
